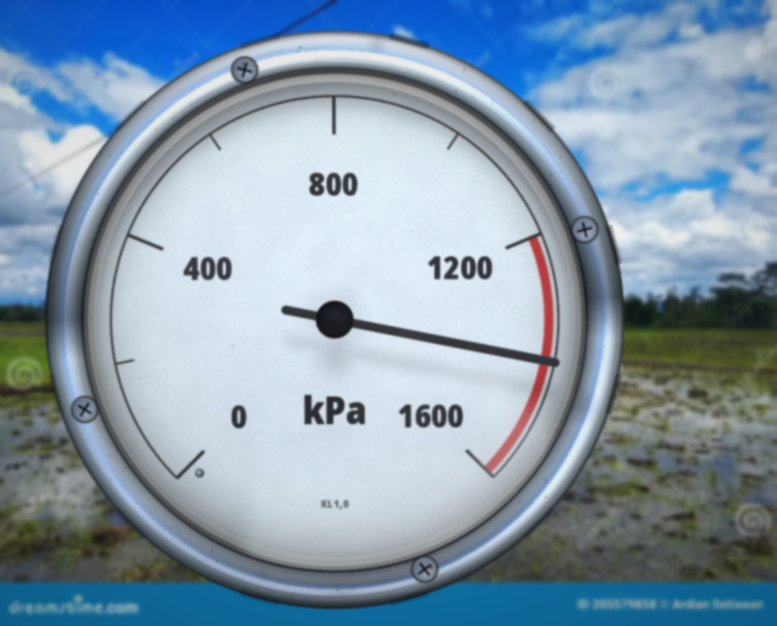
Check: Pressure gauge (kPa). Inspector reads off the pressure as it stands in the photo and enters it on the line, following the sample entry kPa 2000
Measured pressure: kPa 1400
